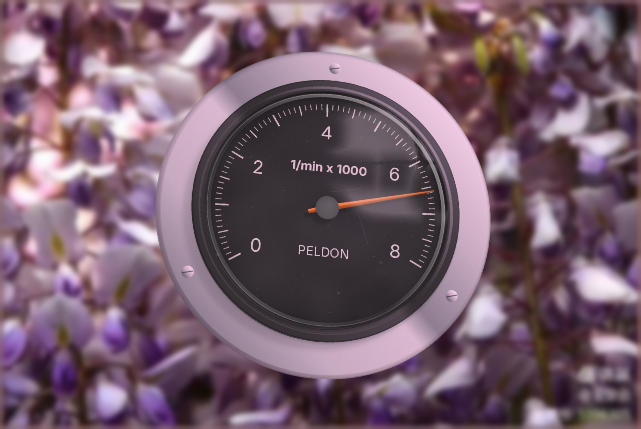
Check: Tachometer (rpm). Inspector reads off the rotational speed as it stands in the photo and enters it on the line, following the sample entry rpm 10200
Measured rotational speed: rpm 6600
